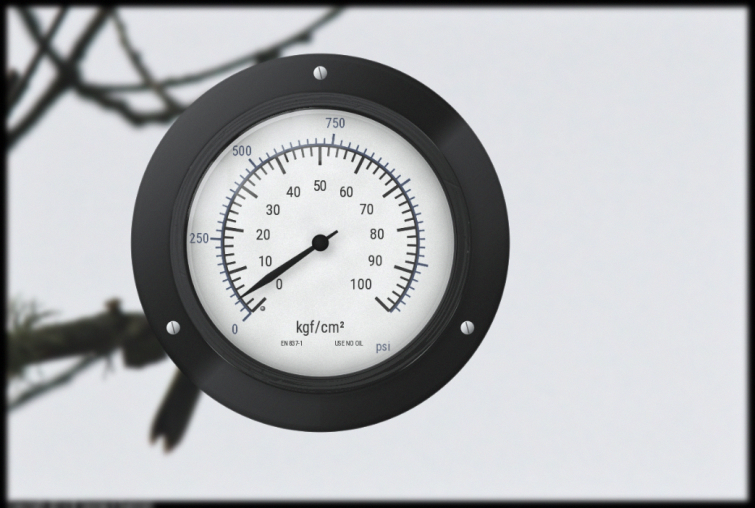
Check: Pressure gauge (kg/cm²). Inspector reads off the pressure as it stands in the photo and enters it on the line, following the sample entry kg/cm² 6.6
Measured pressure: kg/cm² 4
